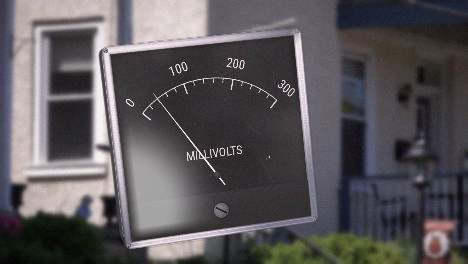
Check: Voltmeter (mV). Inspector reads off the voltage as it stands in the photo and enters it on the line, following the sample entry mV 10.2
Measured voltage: mV 40
